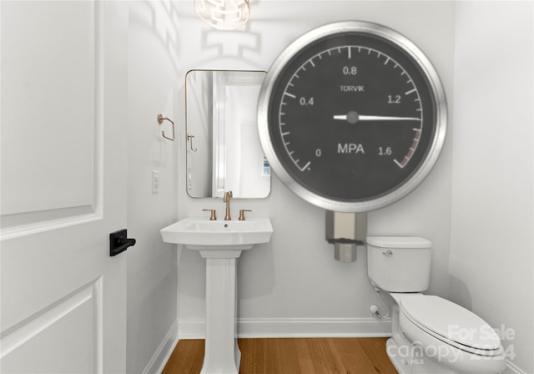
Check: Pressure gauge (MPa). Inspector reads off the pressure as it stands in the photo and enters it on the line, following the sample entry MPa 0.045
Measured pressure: MPa 1.35
